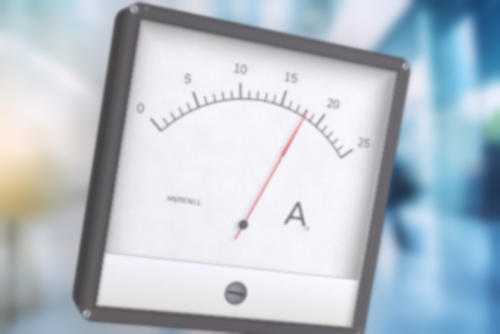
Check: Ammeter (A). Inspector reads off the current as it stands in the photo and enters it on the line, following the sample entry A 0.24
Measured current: A 18
